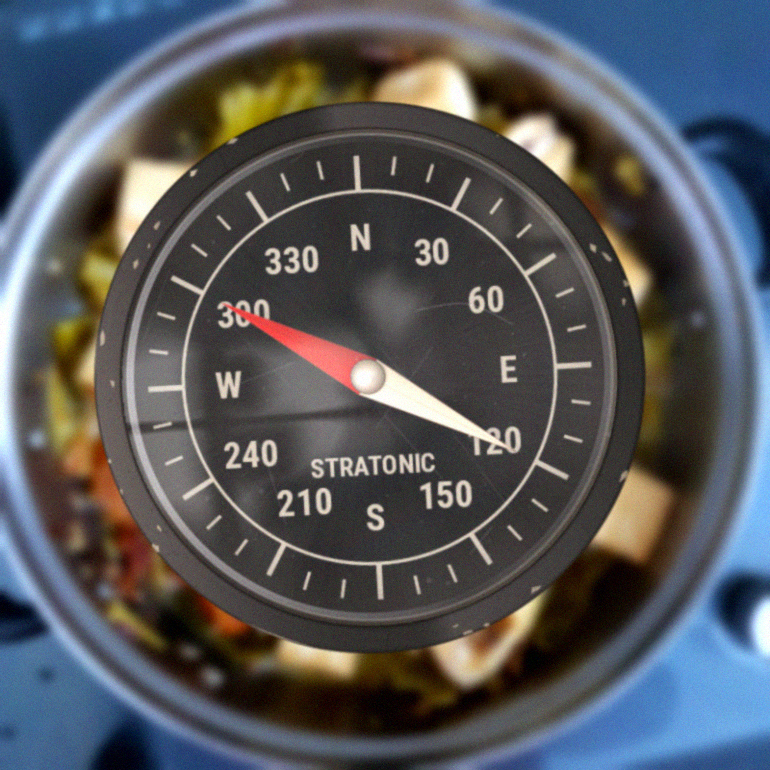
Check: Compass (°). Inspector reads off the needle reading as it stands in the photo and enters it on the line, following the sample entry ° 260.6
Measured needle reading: ° 300
